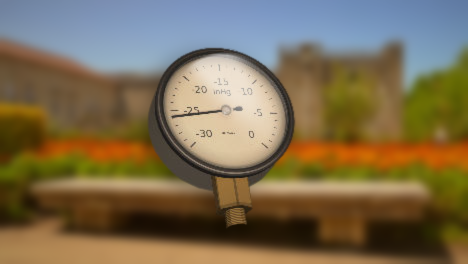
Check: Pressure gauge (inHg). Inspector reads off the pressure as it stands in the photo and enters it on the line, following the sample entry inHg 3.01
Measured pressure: inHg -26
